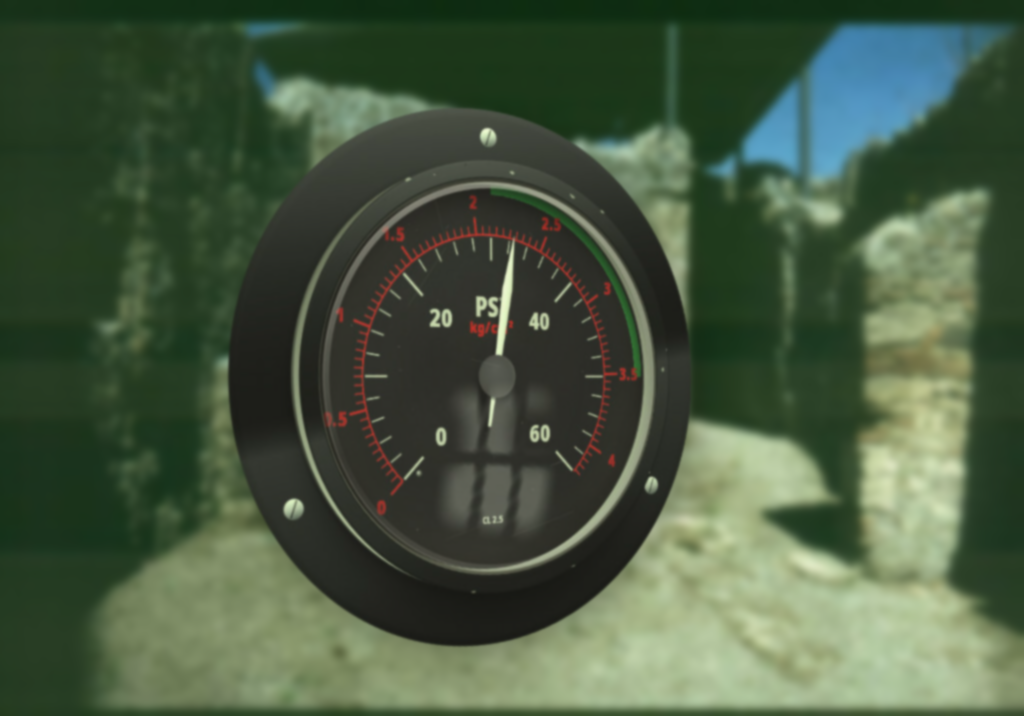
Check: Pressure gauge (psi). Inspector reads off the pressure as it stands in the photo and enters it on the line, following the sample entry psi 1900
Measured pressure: psi 32
